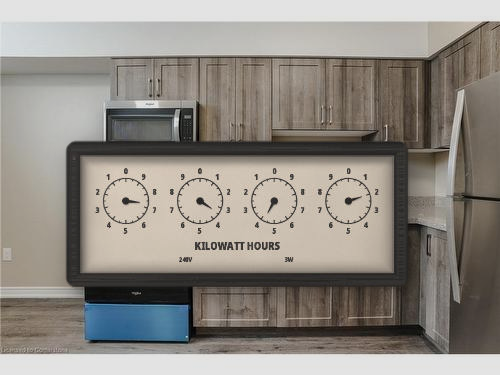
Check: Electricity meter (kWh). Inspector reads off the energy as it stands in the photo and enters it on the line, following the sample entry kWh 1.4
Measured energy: kWh 7342
